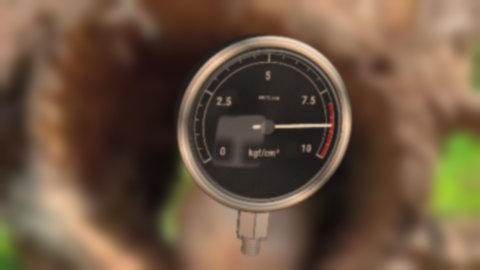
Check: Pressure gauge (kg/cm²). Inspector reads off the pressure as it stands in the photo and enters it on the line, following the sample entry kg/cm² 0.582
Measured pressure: kg/cm² 8.75
